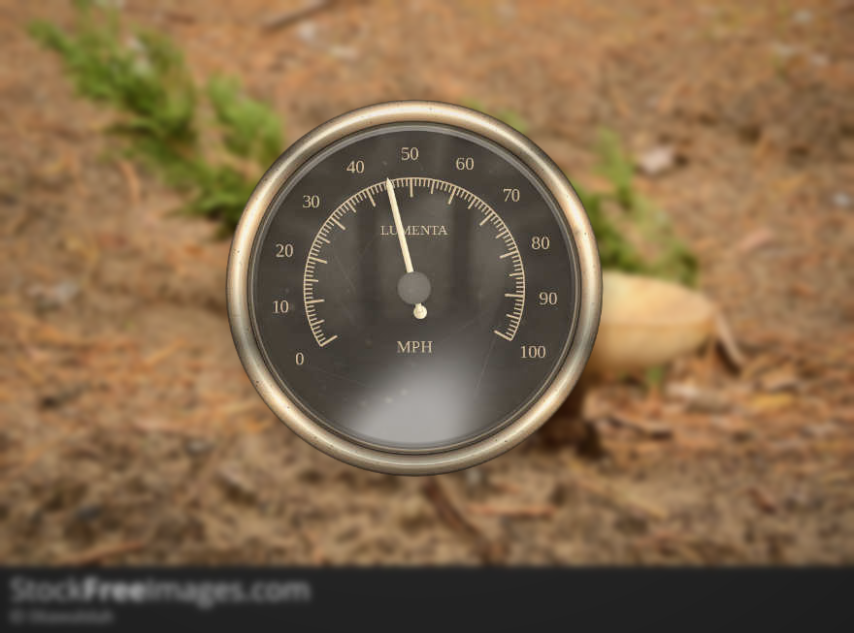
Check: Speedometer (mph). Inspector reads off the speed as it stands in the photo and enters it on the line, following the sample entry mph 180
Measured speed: mph 45
